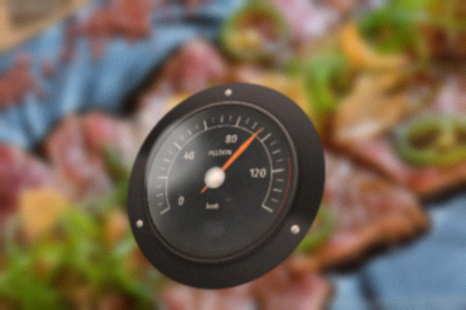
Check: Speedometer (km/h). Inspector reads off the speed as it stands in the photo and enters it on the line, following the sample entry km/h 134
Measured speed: km/h 95
